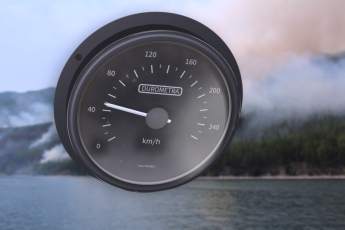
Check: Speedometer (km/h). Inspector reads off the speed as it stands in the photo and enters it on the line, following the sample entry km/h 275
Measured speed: km/h 50
